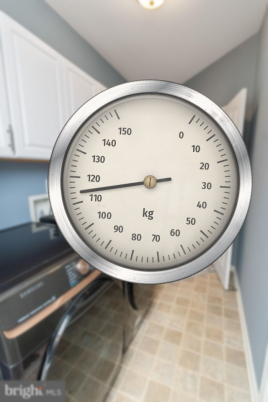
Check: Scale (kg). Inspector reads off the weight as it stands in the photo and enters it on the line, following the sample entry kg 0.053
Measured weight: kg 114
